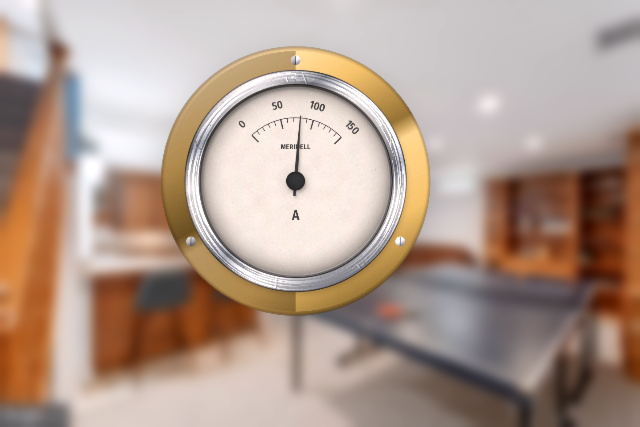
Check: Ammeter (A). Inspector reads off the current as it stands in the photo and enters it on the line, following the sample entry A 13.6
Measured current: A 80
